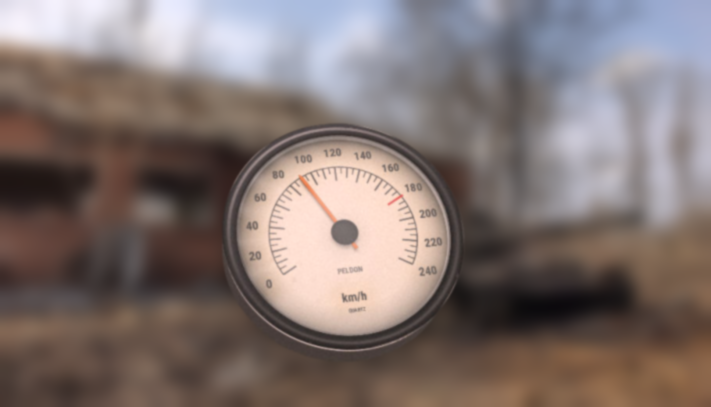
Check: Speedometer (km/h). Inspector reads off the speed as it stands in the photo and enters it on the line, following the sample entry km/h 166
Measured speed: km/h 90
